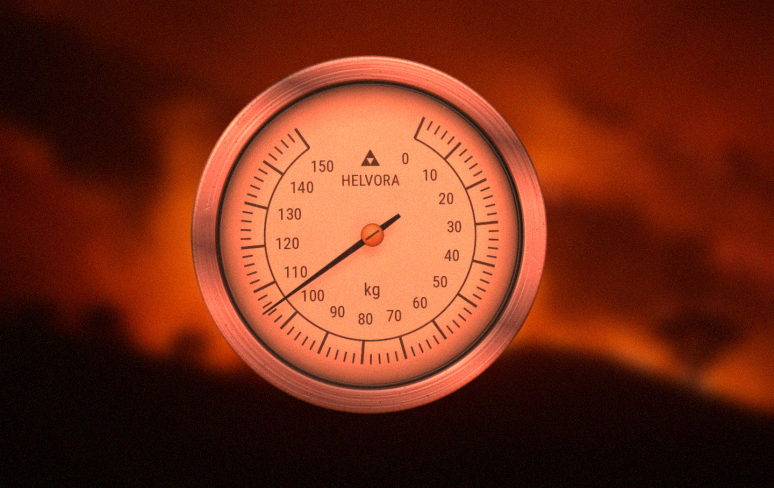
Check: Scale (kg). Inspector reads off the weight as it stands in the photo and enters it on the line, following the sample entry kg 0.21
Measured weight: kg 105
